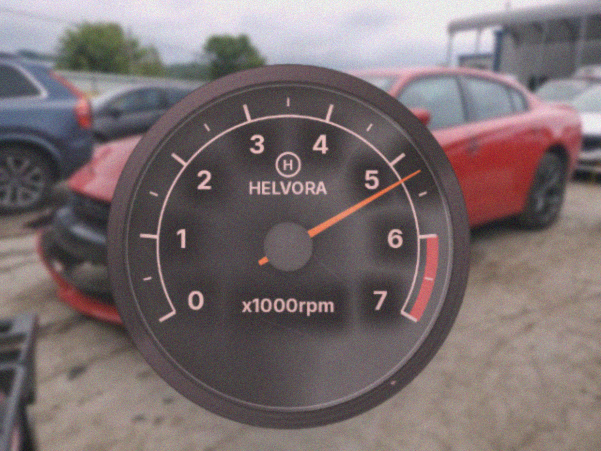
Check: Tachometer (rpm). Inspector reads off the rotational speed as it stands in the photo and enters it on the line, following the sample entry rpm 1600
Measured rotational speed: rpm 5250
